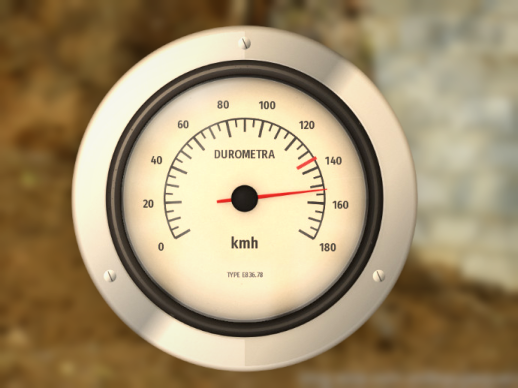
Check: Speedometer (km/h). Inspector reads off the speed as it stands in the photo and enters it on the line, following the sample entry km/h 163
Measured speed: km/h 152.5
